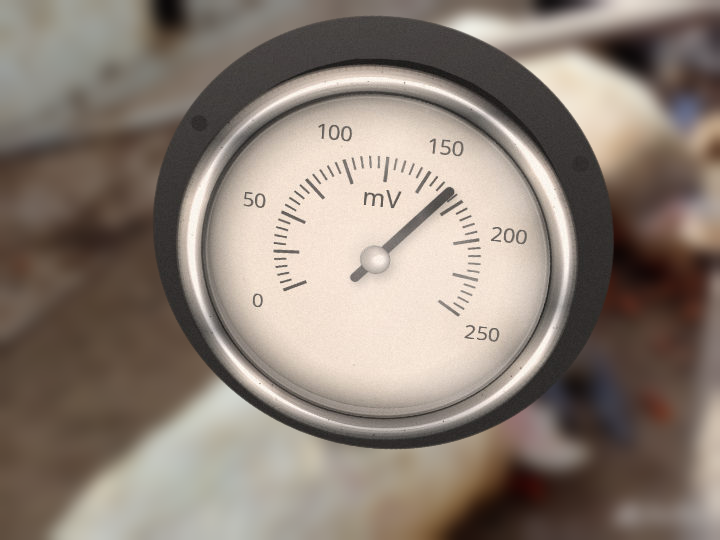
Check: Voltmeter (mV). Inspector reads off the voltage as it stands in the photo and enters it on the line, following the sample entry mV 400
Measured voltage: mV 165
